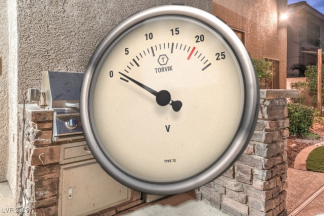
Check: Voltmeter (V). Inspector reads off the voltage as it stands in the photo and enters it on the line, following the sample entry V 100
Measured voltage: V 1
